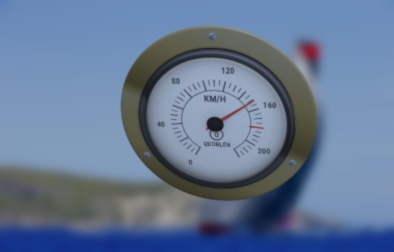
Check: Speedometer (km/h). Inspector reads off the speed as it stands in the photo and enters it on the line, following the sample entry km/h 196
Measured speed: km/h 150
